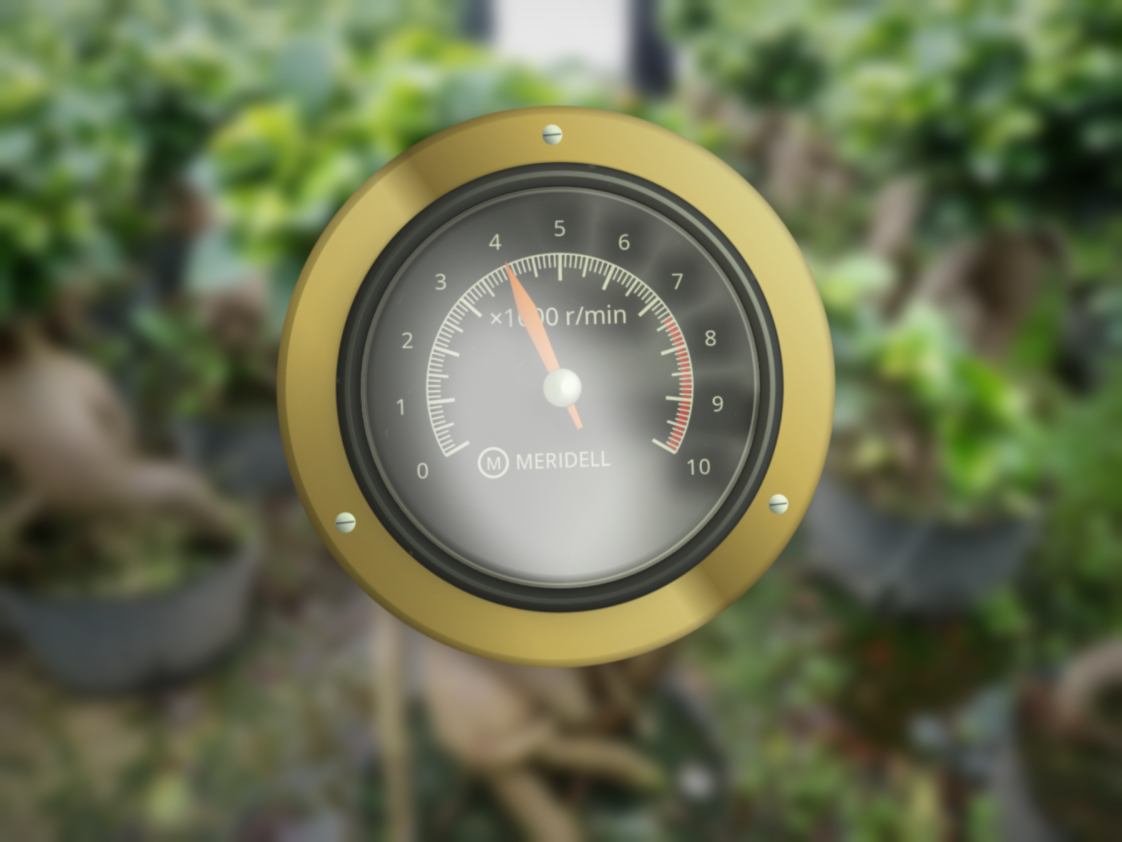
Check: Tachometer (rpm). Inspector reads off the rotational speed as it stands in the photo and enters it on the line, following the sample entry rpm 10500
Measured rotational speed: rpm 4000
